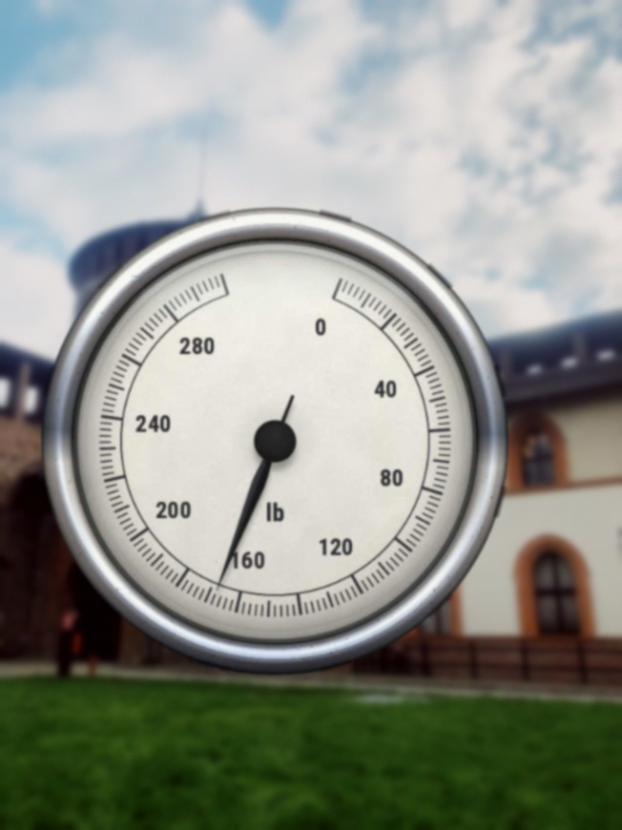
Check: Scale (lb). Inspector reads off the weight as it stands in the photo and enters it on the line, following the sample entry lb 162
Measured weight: lb 168
